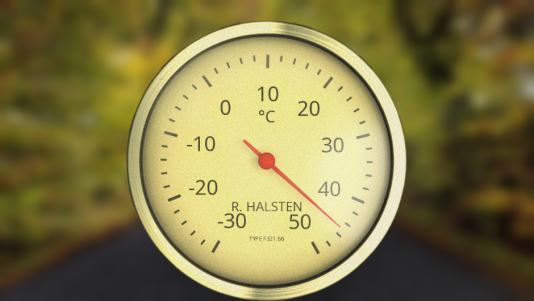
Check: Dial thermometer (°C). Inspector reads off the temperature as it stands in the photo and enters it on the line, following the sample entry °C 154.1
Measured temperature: °C 45
